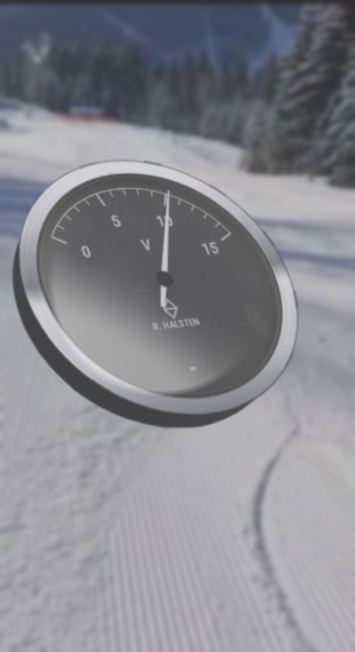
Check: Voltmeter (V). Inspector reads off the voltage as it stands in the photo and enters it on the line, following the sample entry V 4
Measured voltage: V 10
